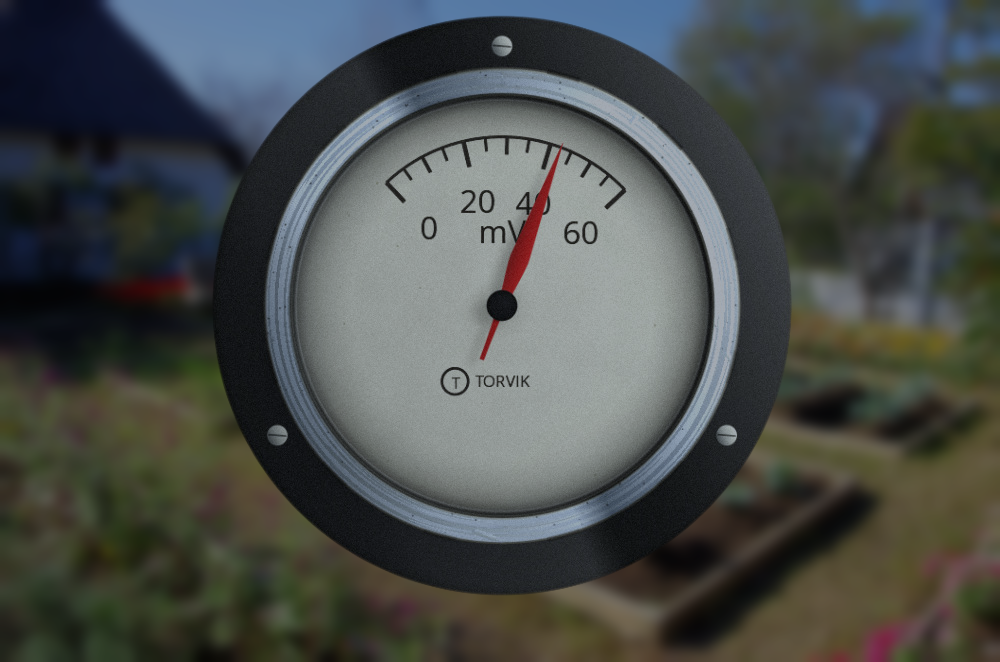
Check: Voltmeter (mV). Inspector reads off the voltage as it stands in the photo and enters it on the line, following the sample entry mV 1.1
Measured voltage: mV 42.5
